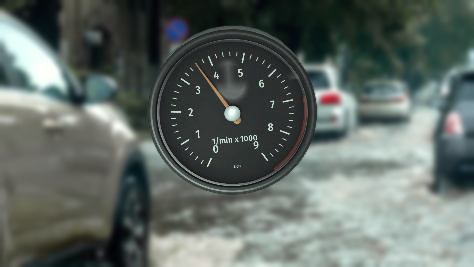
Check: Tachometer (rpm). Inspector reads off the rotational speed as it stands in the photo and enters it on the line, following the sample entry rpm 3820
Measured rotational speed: rpm 3600
